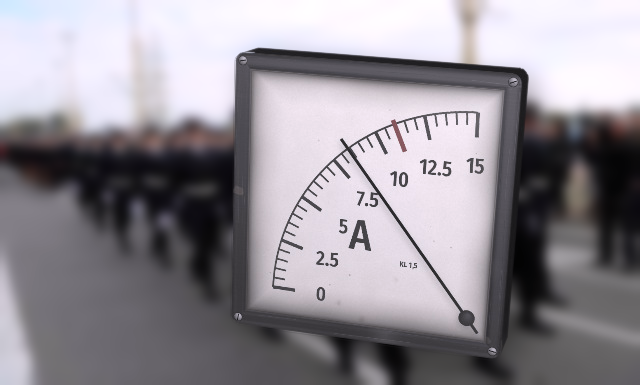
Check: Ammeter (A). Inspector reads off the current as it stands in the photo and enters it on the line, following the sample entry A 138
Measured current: A 8.5
